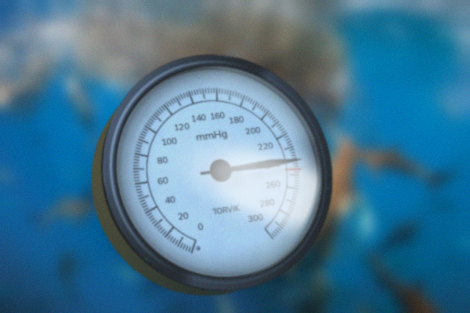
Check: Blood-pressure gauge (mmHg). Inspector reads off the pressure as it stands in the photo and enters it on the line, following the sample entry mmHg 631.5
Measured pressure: mmHg 240
